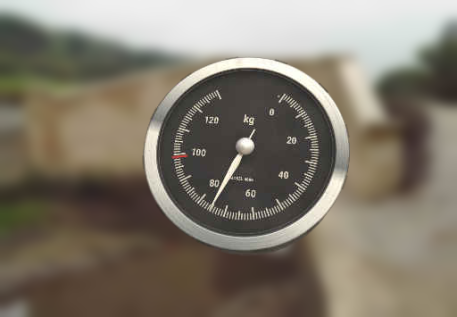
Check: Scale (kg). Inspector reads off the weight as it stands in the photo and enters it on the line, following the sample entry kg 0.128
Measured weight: kg 75
